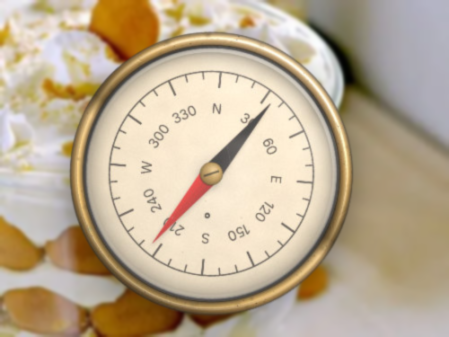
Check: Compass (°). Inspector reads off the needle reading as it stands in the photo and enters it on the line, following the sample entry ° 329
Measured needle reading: ° 215
